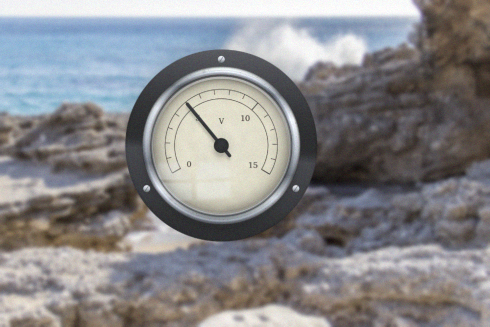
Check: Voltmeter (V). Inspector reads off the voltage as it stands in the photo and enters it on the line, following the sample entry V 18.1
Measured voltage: V 5
